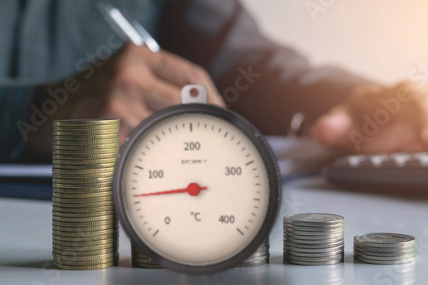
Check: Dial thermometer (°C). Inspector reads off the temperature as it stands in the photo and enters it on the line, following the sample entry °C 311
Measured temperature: °C 60
